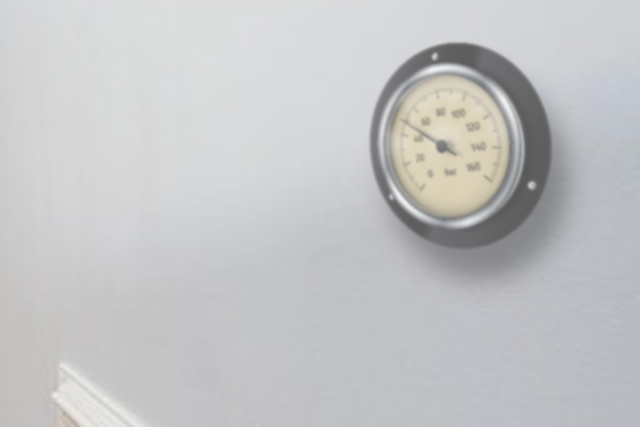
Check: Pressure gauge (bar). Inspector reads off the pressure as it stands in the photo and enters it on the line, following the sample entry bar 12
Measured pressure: bar 50
